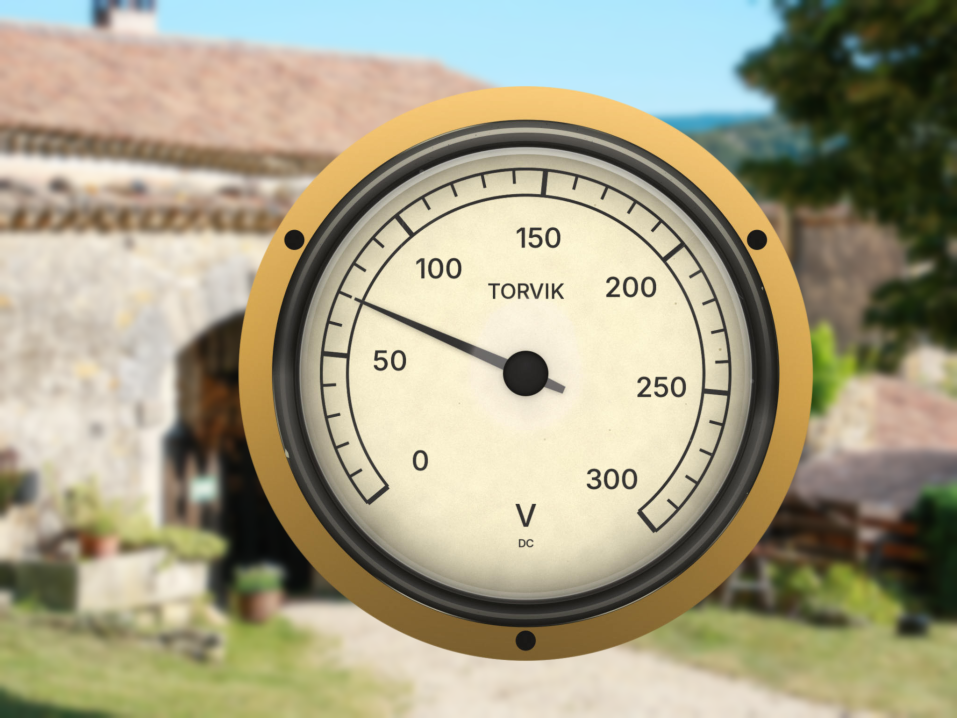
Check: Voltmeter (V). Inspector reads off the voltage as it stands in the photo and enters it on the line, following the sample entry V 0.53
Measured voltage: V 70
